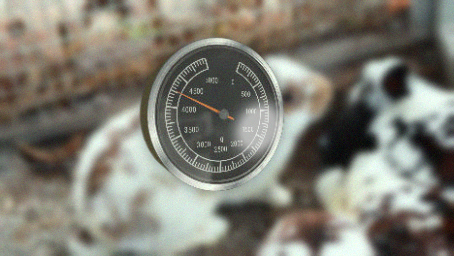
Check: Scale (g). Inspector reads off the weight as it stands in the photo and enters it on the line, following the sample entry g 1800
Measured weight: g 4250
